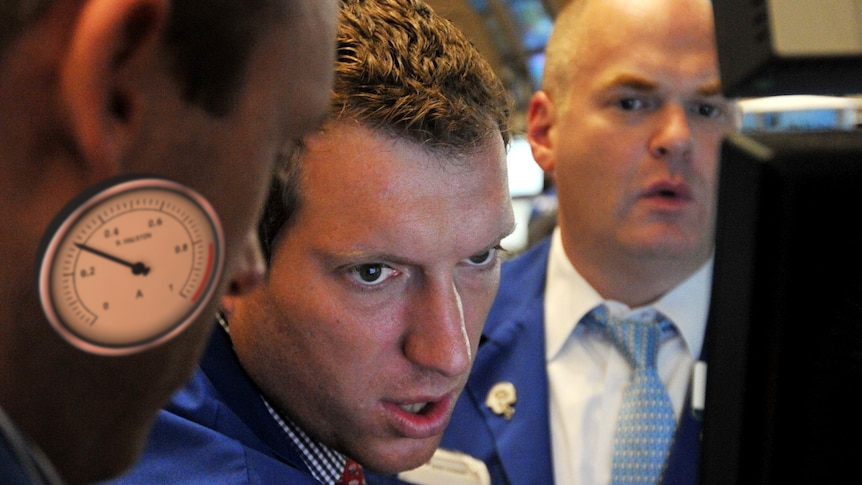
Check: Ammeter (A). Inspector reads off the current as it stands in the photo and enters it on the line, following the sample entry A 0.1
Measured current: A 0.3
